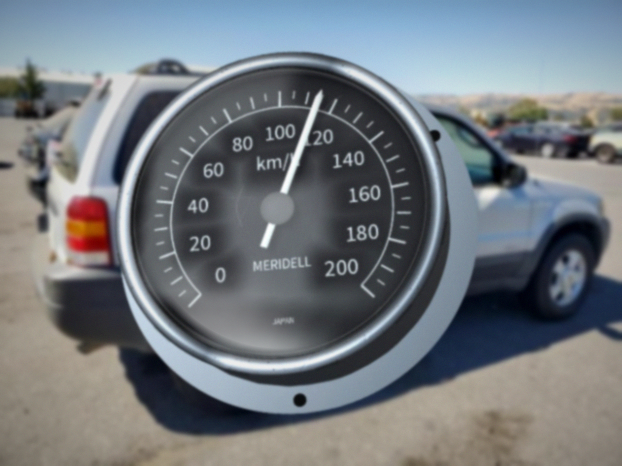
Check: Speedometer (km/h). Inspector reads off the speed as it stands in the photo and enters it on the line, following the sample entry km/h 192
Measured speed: km/h 115
